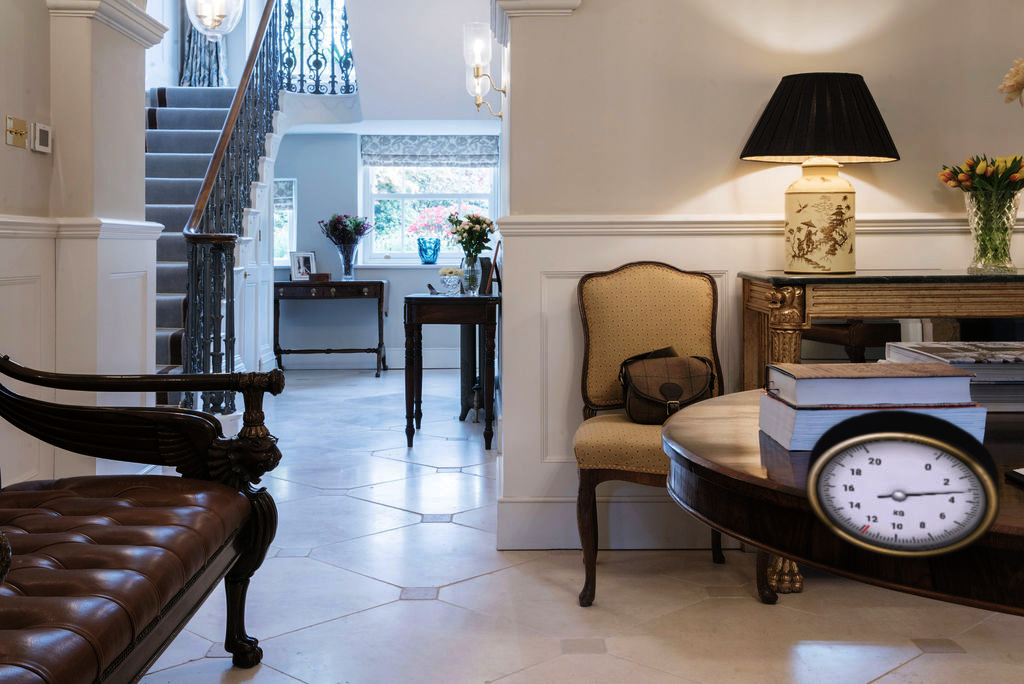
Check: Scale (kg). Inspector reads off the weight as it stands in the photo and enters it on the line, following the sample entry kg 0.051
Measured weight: kg 3
